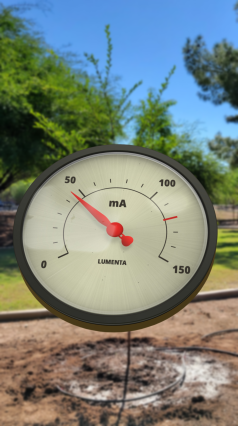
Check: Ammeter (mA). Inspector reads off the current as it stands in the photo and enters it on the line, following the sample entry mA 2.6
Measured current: mA 45
